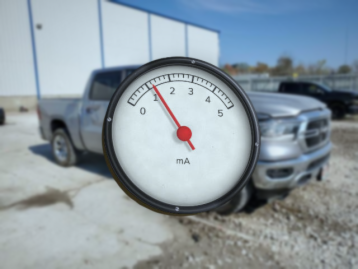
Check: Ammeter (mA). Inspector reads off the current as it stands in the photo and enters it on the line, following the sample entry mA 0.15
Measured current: mA 1.2
